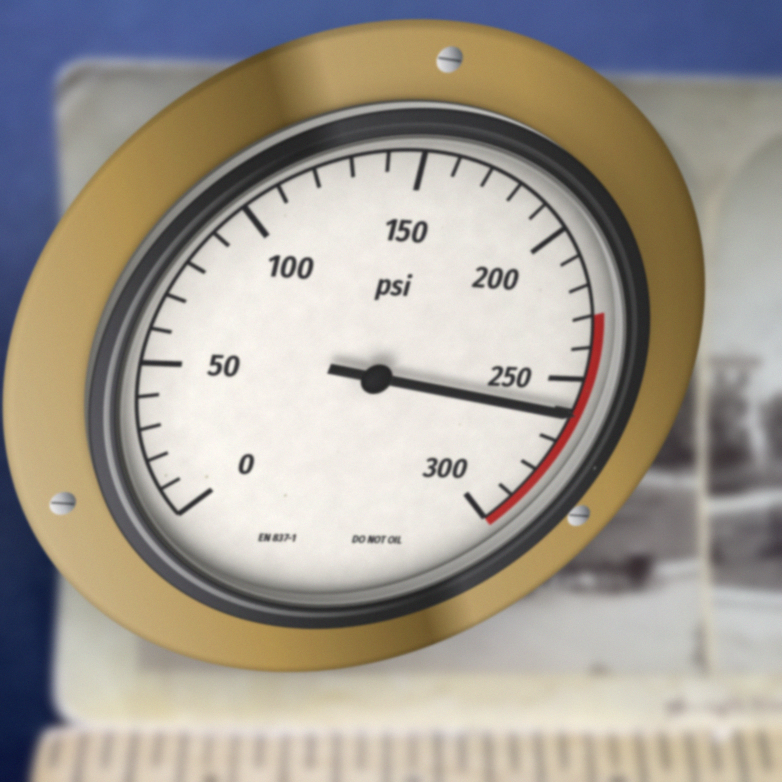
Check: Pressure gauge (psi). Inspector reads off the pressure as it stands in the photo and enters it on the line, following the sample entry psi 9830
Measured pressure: psi 260
